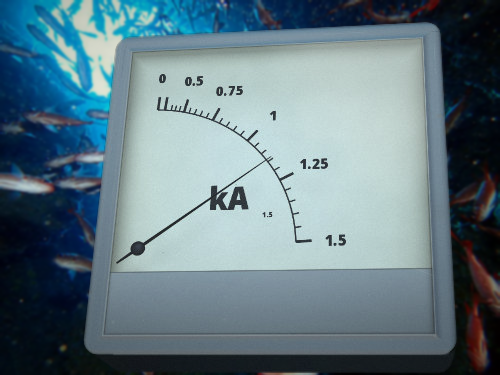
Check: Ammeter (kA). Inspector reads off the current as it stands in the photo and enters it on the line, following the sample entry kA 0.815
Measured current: kA 1.15
